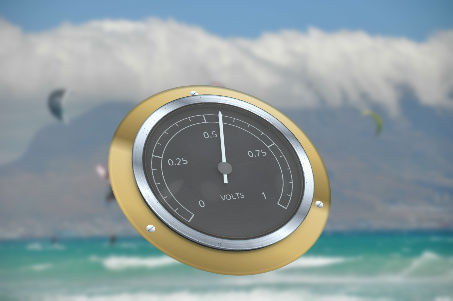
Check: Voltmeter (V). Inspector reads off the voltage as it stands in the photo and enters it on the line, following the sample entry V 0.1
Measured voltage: V 0.55
